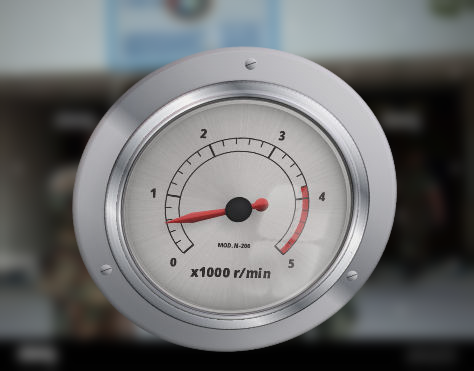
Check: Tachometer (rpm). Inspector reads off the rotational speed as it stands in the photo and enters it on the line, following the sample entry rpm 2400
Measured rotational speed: rpm 600
